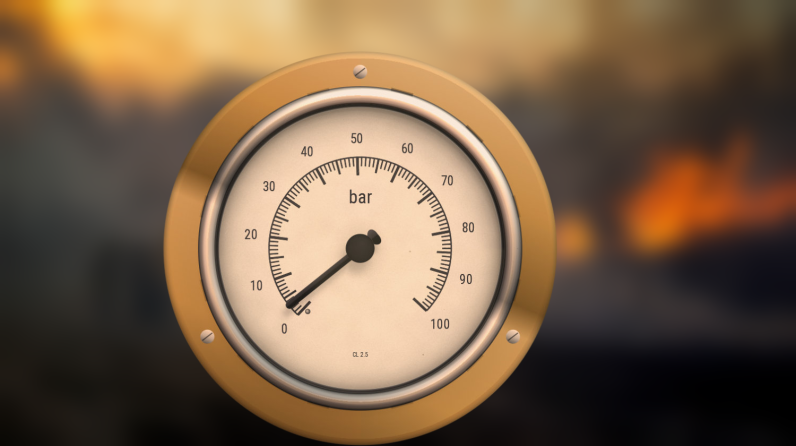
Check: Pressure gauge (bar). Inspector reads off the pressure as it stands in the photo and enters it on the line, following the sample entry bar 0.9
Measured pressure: bar 3
